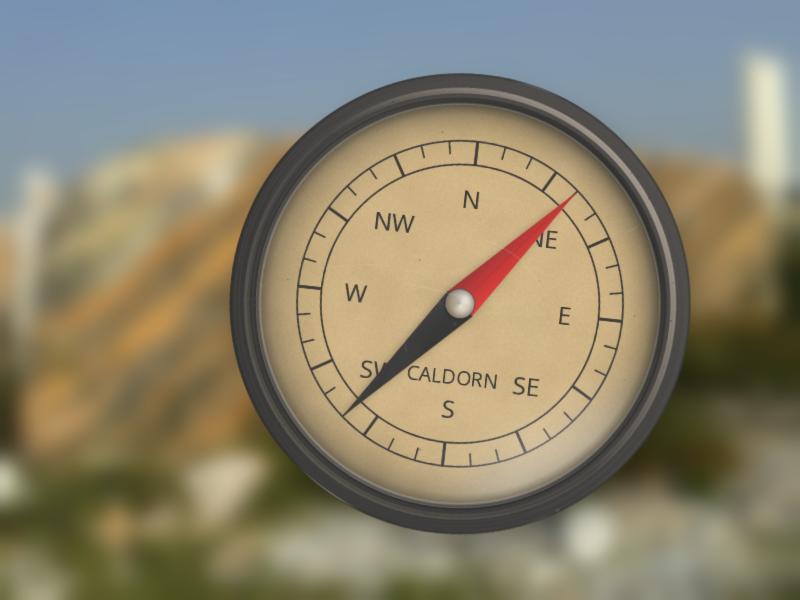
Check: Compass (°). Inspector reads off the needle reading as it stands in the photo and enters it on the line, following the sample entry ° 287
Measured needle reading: ° 40
